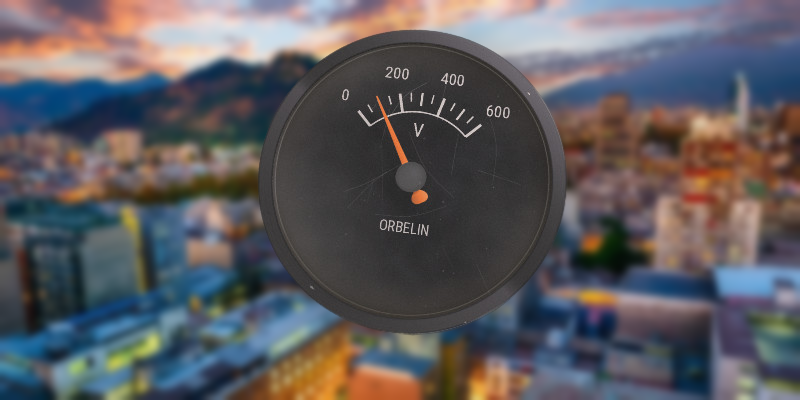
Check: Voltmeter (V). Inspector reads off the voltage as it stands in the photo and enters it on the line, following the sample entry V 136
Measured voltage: V 100
